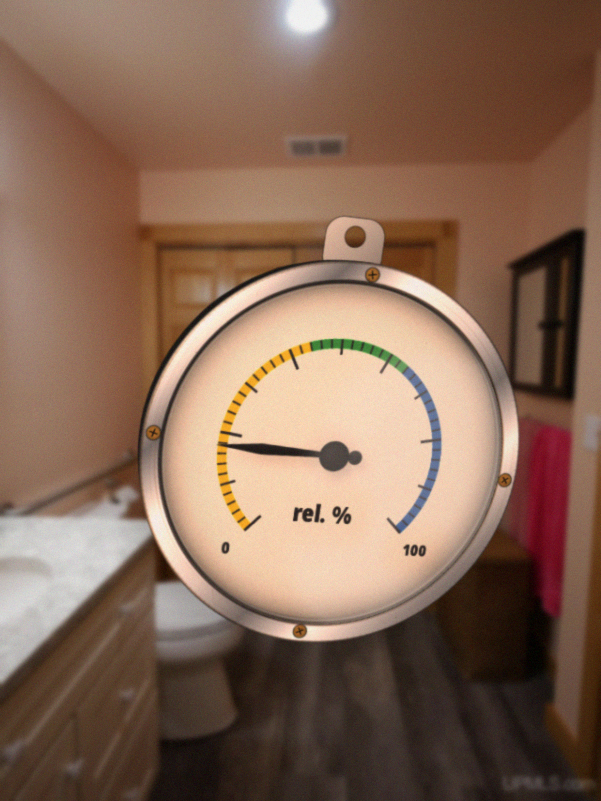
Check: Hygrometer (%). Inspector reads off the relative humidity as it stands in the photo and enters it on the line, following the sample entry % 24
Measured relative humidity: % 18
